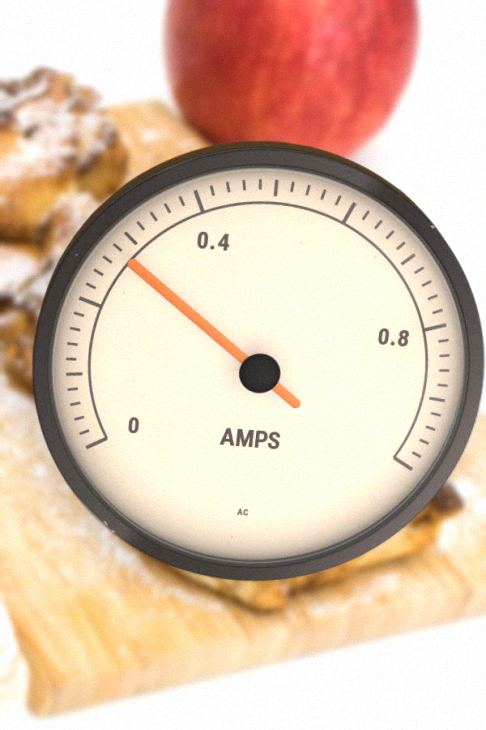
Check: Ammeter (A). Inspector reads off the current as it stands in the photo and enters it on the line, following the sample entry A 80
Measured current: A 0.28
